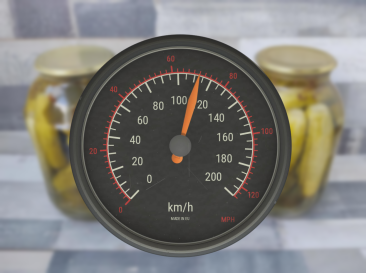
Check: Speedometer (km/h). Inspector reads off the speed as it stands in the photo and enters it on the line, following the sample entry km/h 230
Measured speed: km/h 112.5
